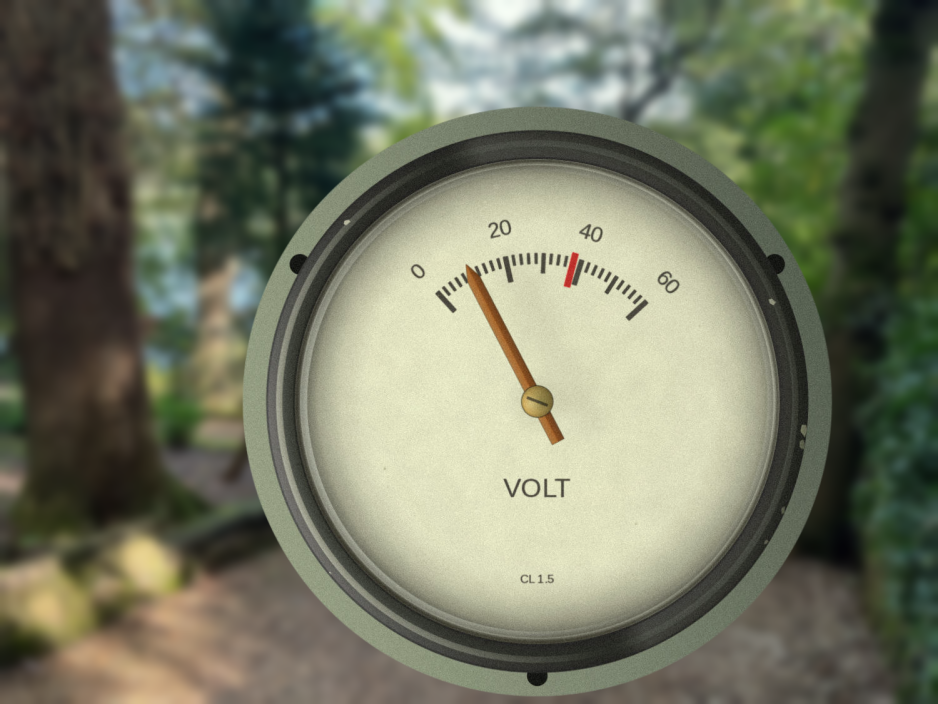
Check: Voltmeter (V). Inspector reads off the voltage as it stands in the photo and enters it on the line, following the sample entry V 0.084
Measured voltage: V 10
